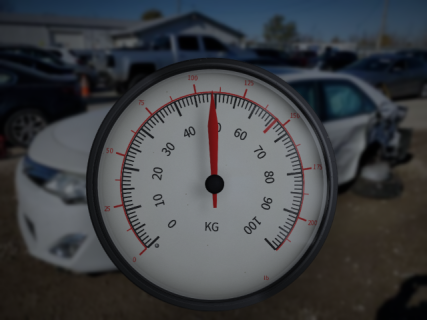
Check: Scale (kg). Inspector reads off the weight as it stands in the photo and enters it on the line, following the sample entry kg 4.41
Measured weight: kg 49
